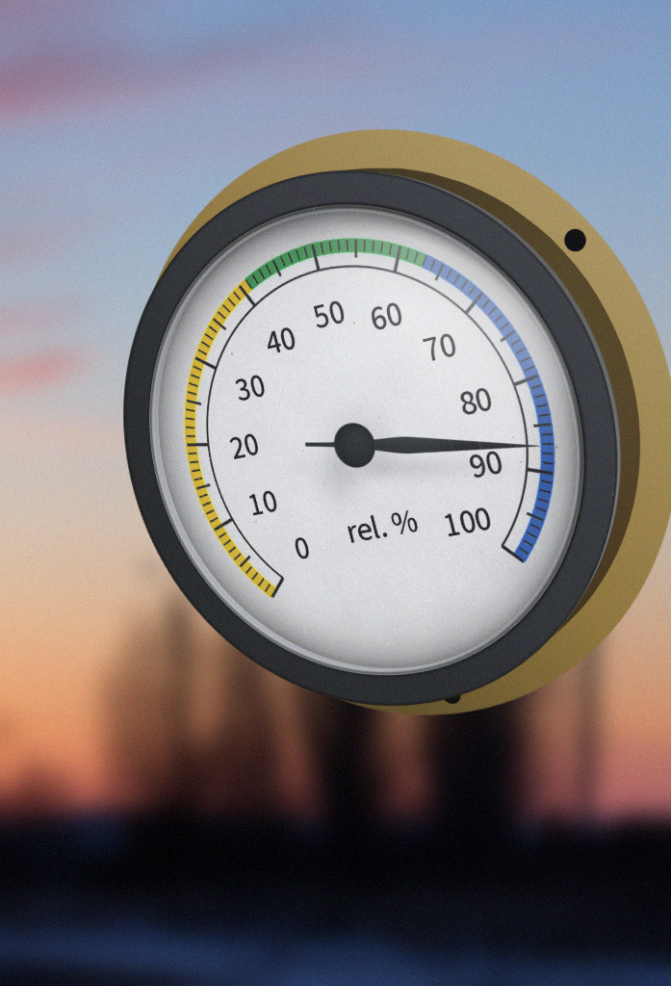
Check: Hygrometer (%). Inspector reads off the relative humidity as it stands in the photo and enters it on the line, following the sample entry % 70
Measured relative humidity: % 87
